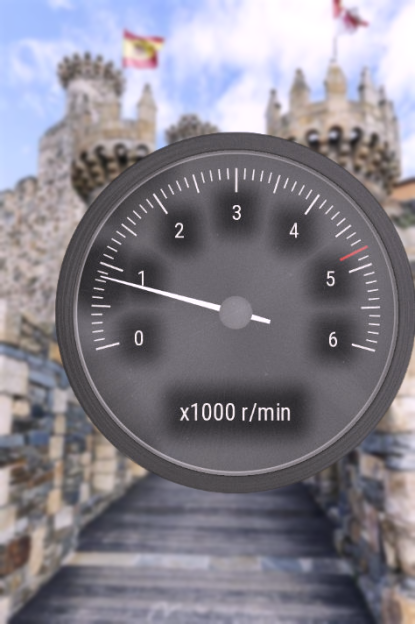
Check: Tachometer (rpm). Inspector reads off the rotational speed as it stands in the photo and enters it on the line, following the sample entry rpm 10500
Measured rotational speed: rpm 850
